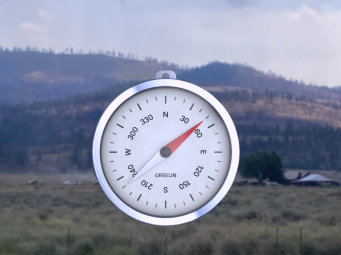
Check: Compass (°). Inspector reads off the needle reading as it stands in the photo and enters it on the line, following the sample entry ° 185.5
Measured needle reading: ° 50
